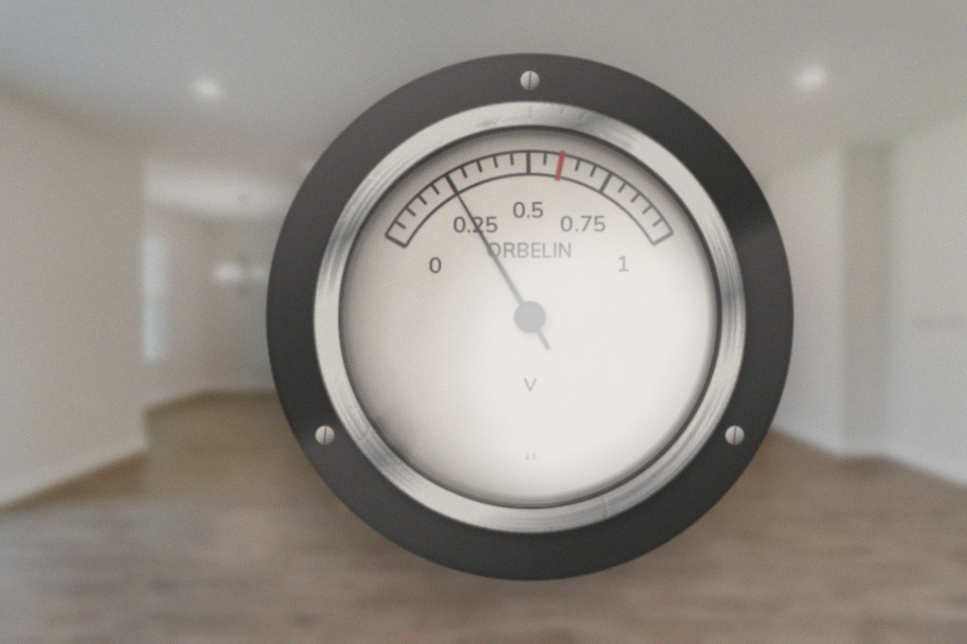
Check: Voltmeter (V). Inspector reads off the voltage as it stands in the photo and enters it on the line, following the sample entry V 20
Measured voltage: V 0.25
